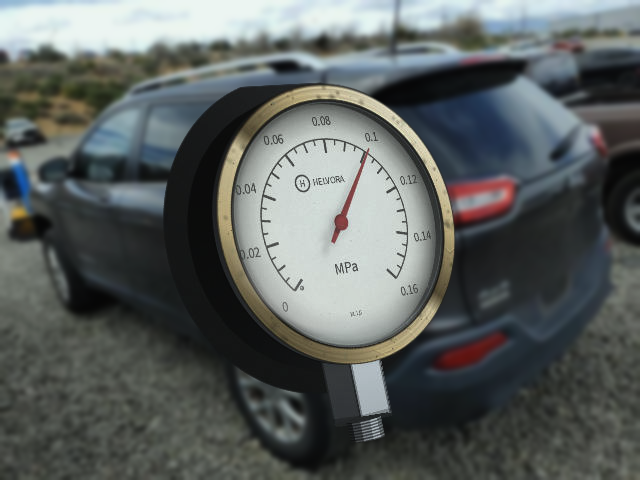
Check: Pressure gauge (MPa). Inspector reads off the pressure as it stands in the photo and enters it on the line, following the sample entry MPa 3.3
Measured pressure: MPa 0.1
